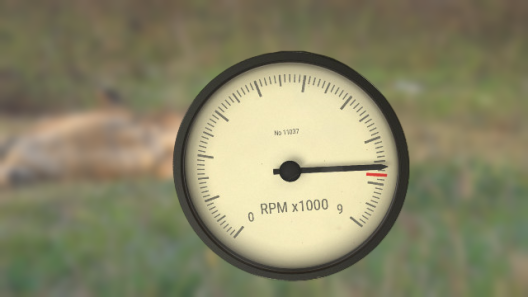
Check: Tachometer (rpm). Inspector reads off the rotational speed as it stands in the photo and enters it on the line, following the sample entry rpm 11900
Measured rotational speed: rpm 7600
